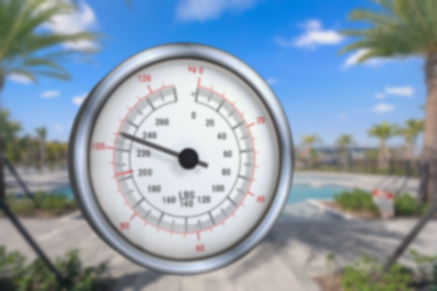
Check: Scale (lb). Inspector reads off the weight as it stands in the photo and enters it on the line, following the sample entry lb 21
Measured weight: lb 230
